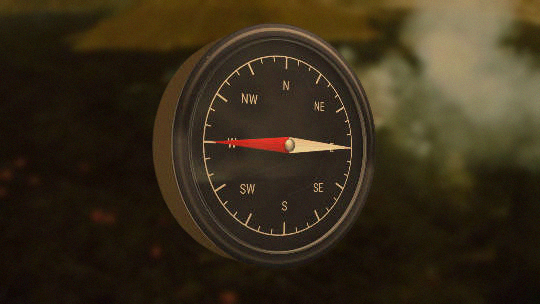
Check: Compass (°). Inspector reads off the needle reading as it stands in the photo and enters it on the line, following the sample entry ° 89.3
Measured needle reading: ° 270
